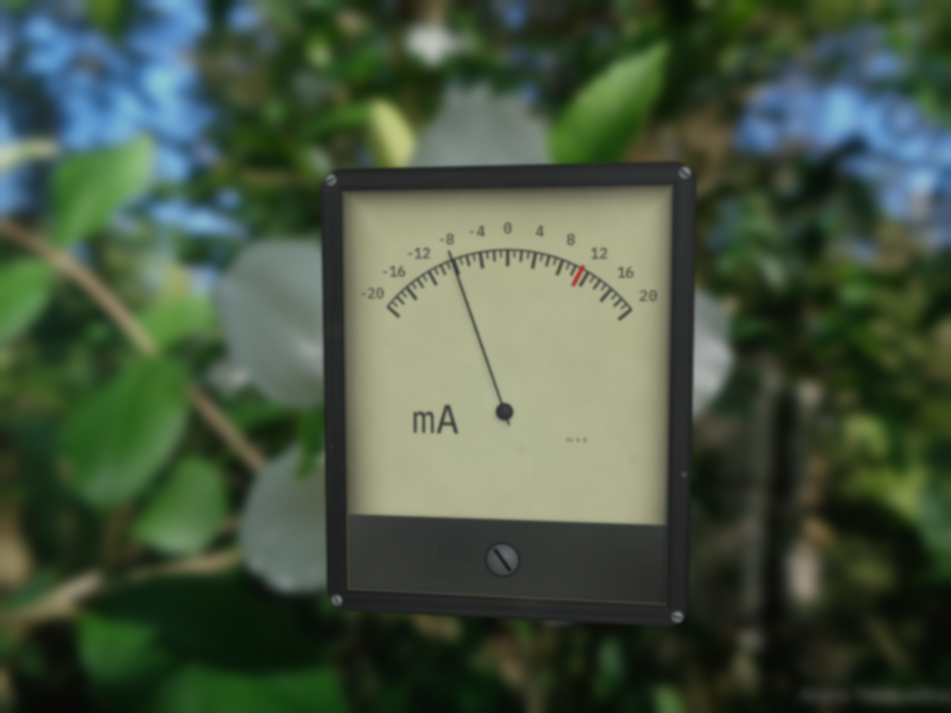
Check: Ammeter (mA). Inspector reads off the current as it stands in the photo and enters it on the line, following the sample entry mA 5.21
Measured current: mA -8
